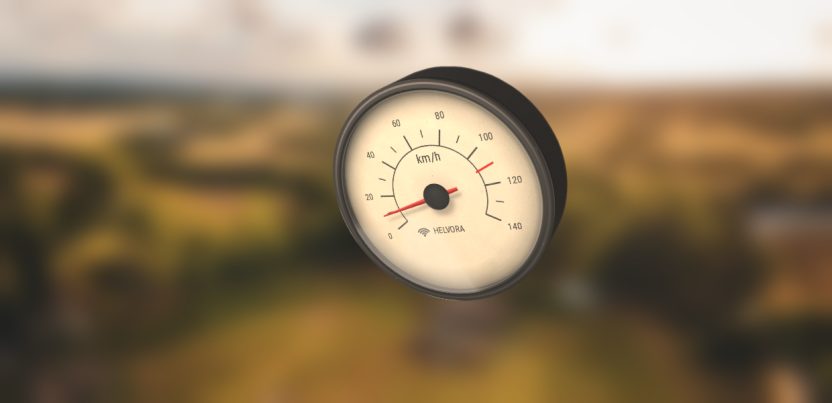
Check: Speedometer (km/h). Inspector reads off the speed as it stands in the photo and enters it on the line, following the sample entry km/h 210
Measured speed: km/h 10
